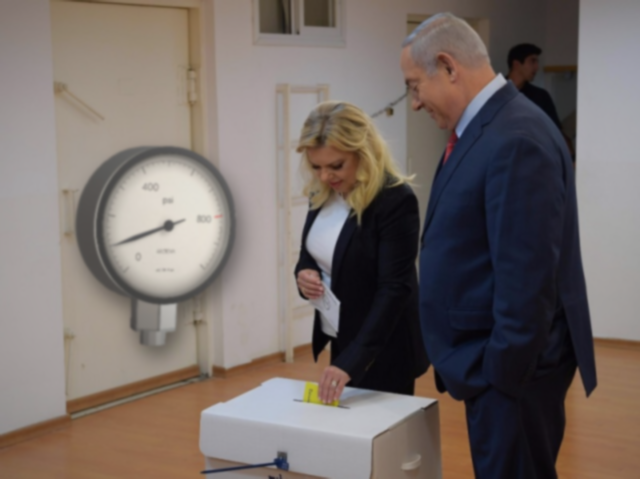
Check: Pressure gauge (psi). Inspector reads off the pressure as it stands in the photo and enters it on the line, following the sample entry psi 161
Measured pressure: psi 100
